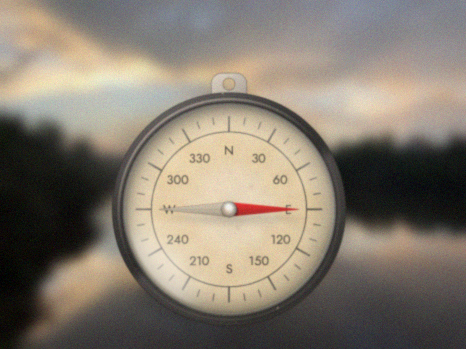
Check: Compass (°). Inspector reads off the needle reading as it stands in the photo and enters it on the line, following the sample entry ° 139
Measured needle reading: ° 90
